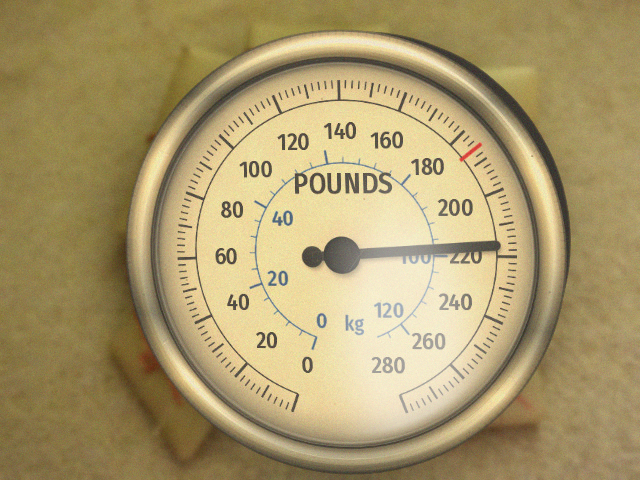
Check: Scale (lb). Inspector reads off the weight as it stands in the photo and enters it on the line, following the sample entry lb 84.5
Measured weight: lb 216
